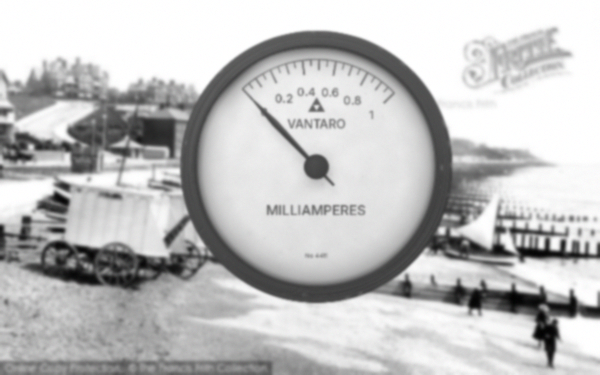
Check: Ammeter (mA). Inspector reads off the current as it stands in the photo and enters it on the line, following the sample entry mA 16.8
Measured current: mA 0
